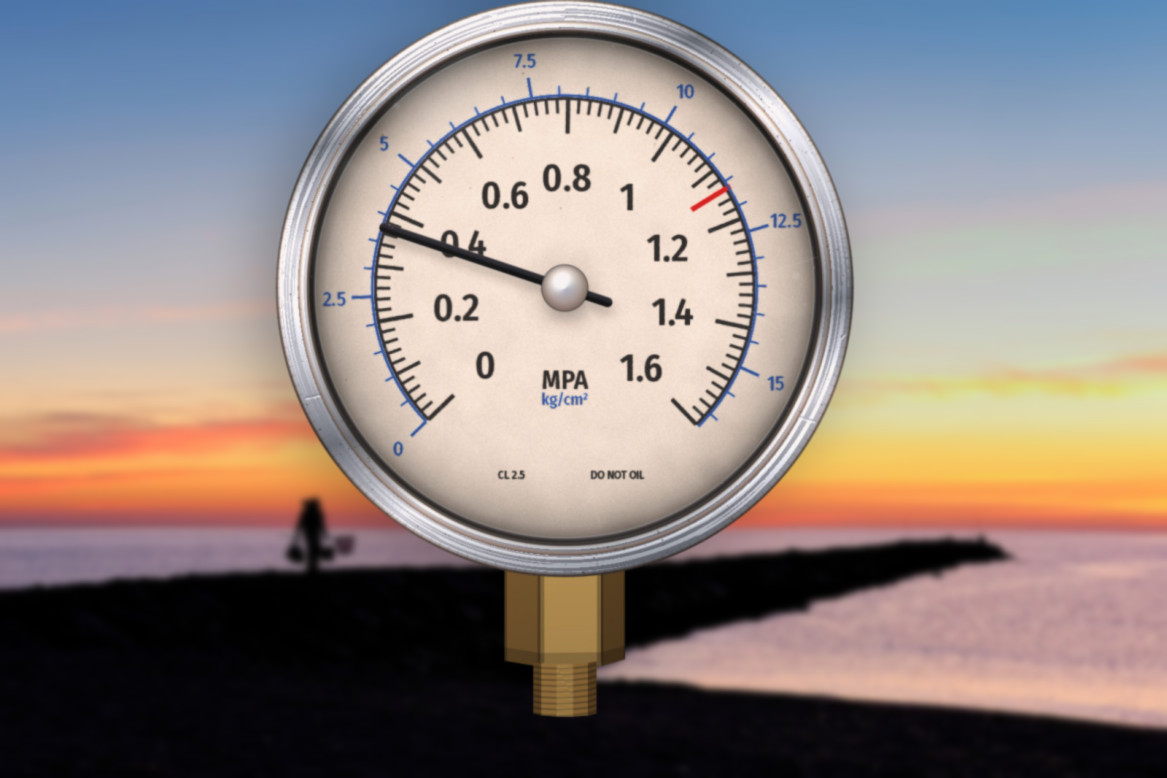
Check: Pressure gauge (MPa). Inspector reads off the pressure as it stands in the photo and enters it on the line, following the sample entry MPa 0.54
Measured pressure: MPa 0.37
